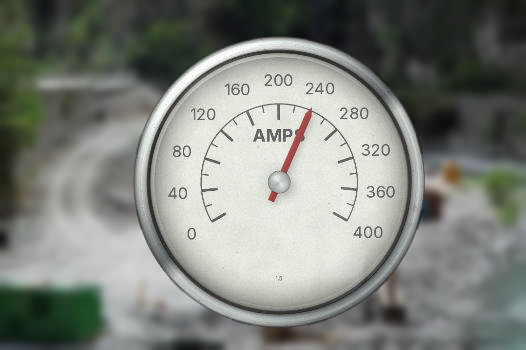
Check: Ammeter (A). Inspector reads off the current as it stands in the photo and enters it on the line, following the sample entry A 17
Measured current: A 240
